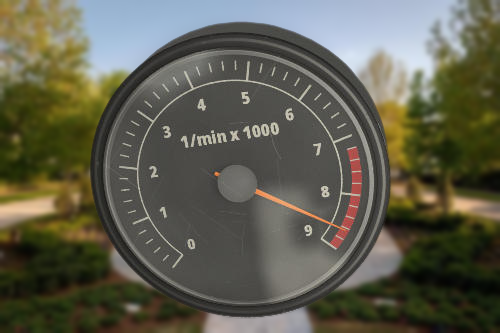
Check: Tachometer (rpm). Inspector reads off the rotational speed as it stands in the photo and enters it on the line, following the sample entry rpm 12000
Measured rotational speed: rpm 8600
